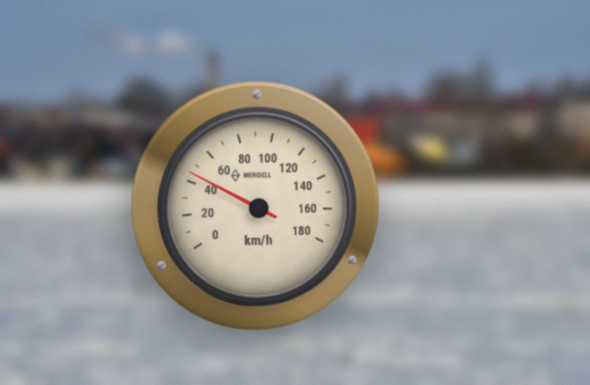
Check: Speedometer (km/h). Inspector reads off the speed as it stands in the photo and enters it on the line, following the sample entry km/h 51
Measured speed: km/h 45
